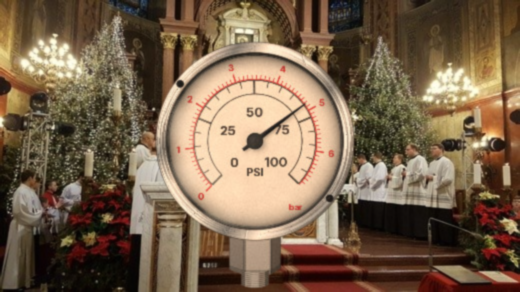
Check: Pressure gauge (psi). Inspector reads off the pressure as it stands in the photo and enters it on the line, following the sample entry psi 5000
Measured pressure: psi 70
